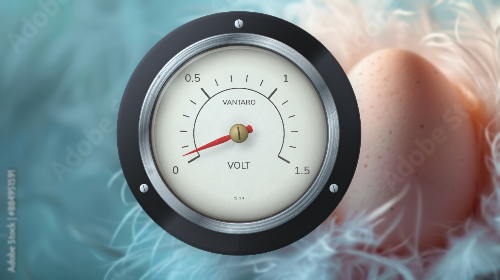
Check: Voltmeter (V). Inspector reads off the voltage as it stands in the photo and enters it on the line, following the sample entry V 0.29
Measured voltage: V 0.05
